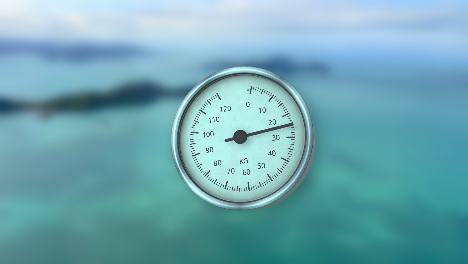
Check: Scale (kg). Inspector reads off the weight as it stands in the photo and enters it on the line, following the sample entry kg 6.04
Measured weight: kg 25
